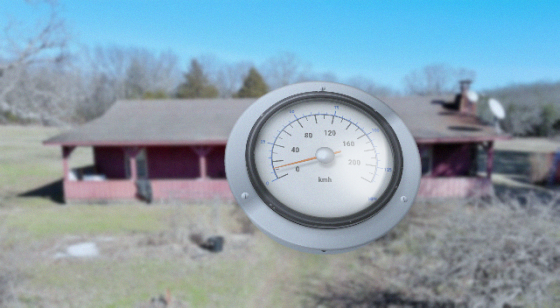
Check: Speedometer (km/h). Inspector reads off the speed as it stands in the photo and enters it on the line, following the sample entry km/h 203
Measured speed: km/h 10
